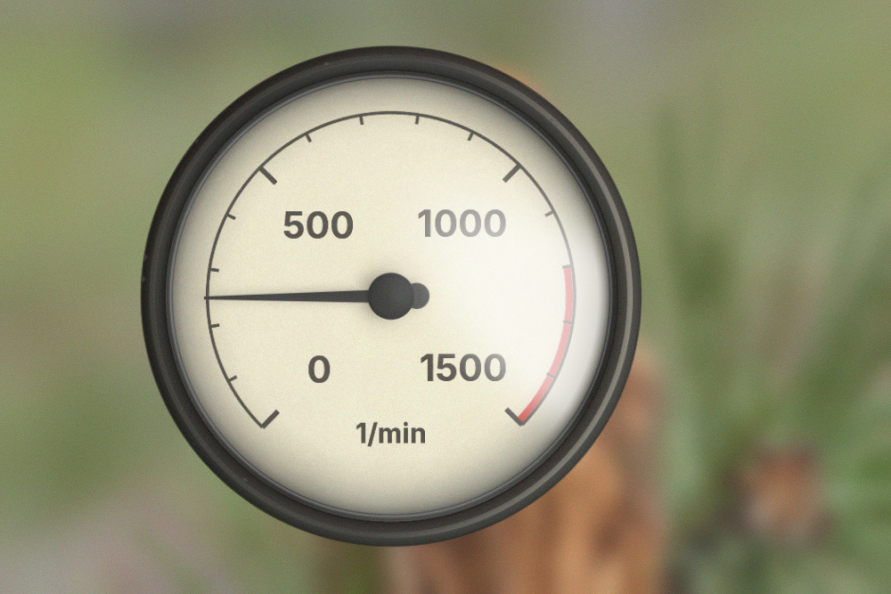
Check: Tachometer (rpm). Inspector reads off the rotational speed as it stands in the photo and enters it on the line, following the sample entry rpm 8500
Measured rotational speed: rpm 250
